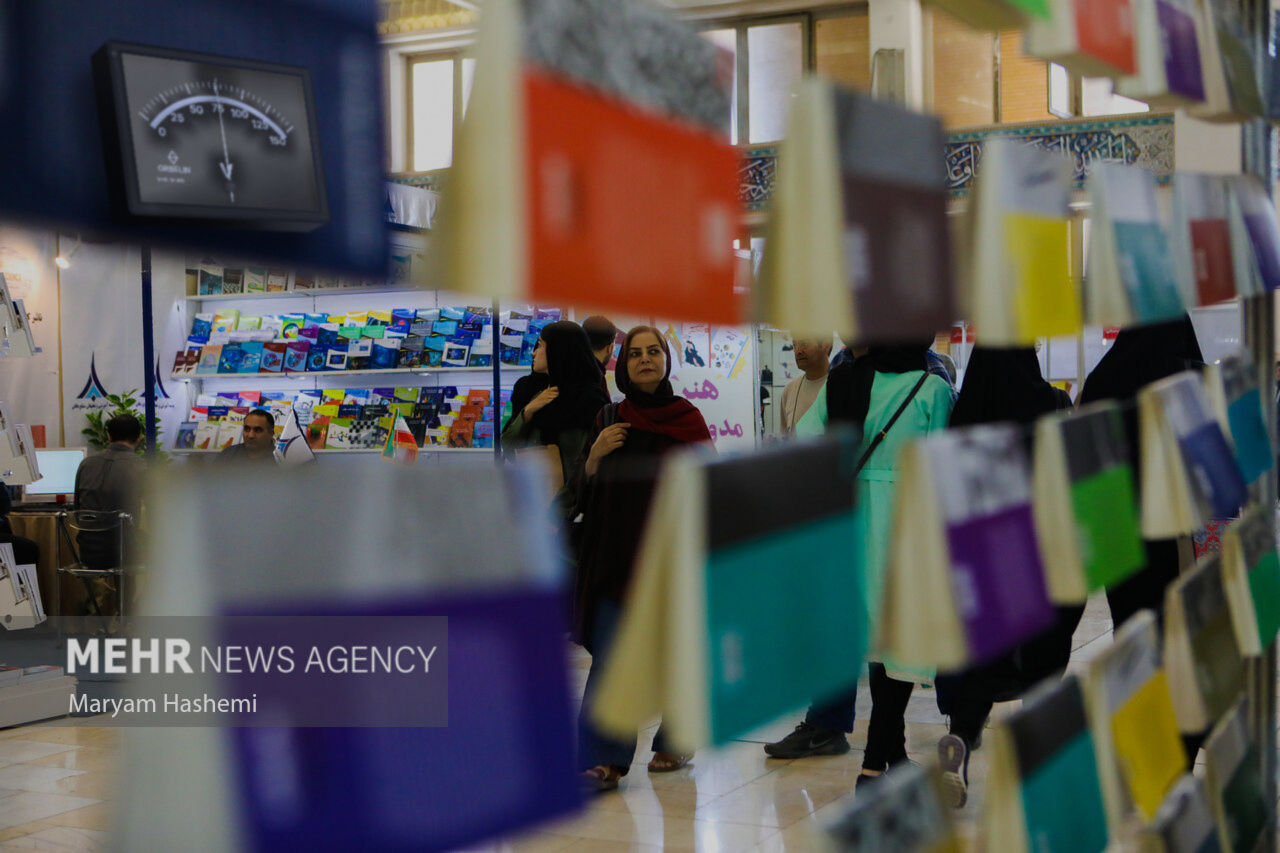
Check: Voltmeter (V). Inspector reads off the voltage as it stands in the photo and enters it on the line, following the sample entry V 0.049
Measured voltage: V 75
